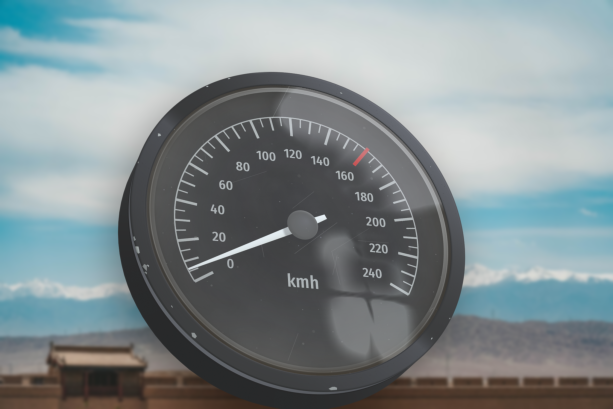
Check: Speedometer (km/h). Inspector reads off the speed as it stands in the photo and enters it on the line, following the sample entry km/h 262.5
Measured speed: km/h 5
